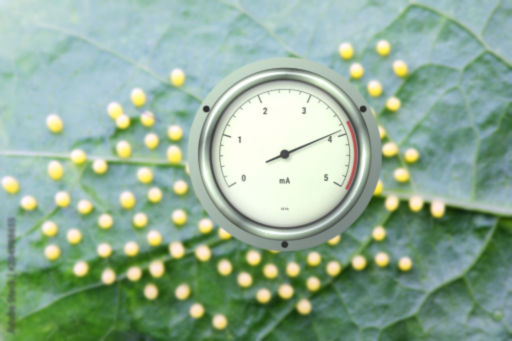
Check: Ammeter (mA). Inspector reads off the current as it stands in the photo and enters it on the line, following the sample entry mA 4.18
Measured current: mA 3.9
